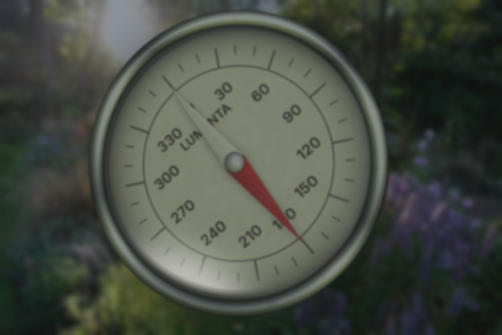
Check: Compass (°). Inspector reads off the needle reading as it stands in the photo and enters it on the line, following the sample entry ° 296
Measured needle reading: ° 180
